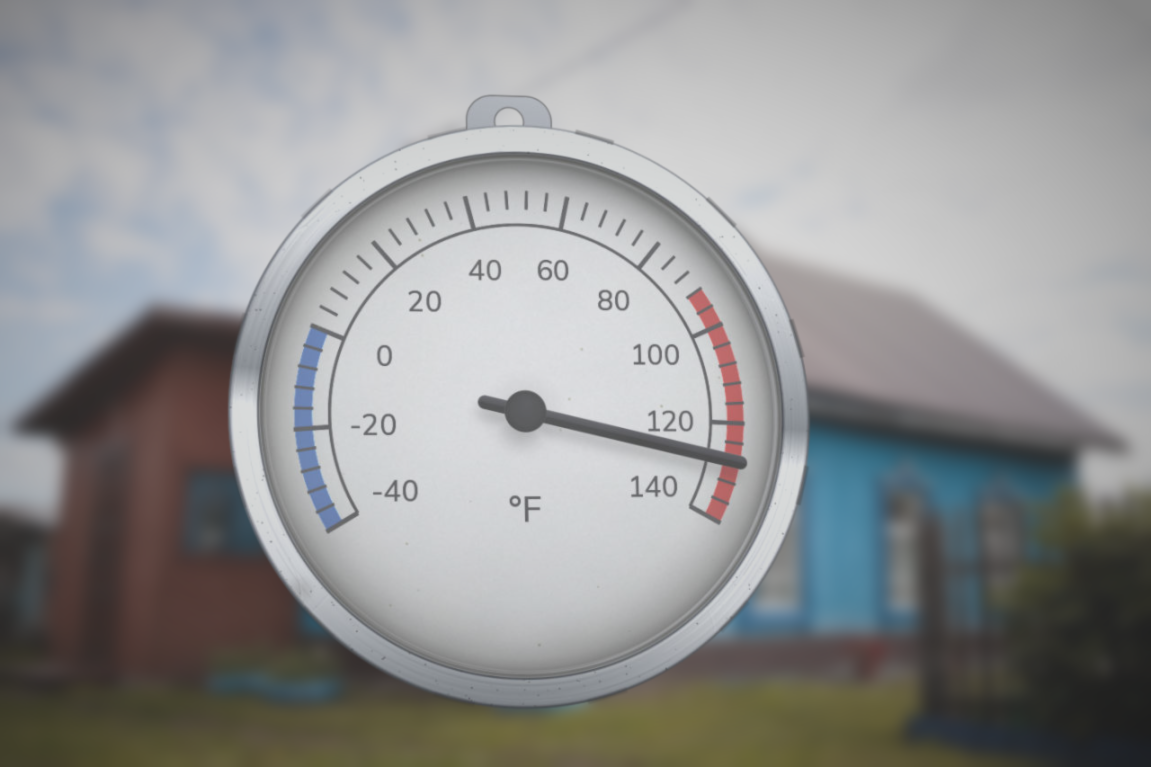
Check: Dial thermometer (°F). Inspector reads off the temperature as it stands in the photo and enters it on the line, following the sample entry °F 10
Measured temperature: °F 128
